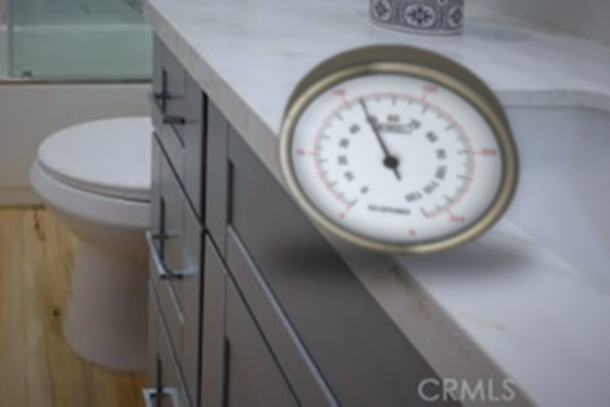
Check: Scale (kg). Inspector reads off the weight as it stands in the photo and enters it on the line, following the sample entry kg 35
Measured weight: kg 50
